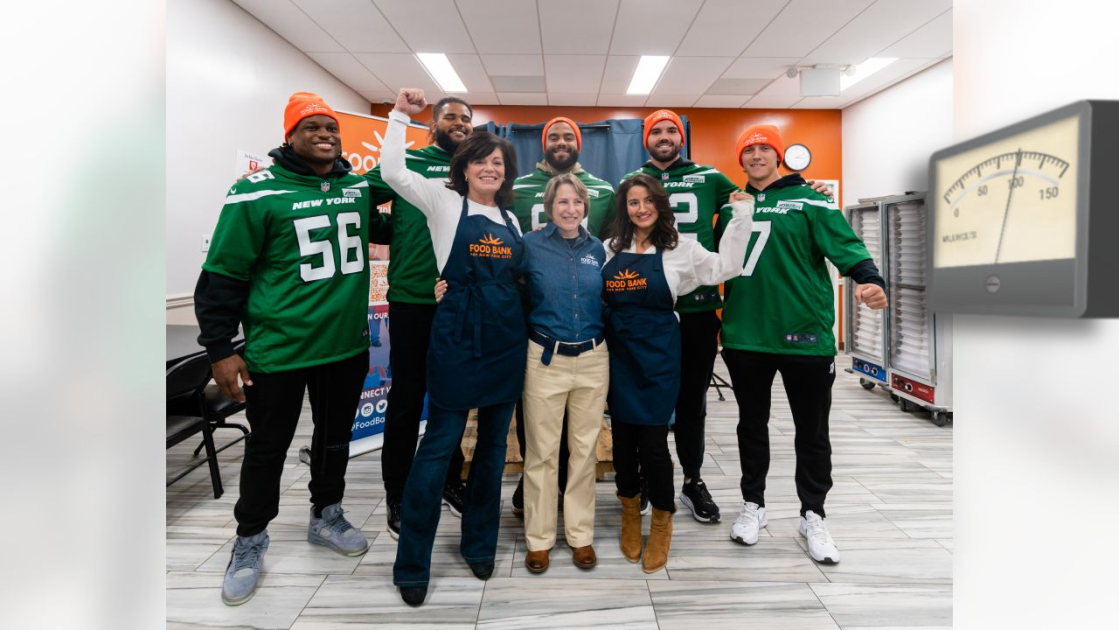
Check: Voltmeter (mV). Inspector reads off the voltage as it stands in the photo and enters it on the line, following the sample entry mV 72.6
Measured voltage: mV 100
